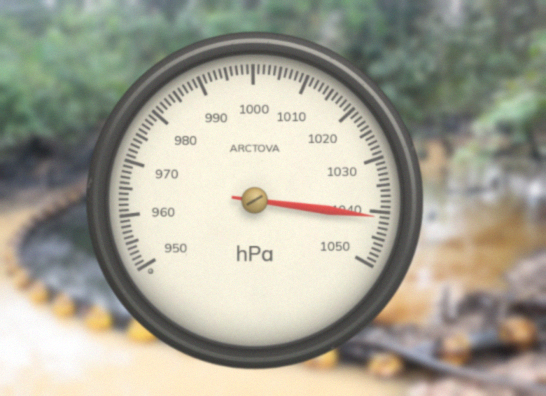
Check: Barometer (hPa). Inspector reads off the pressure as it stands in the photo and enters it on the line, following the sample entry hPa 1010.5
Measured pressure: hPa 1041
